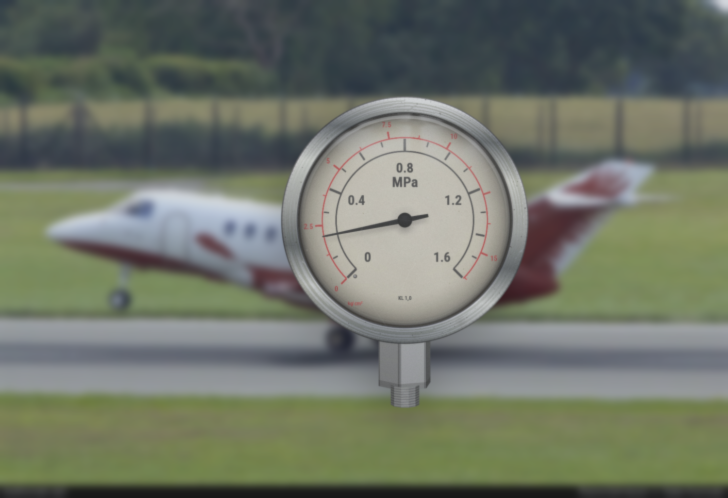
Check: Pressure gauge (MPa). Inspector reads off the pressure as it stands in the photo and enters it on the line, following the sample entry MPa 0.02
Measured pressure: MPa 0.2
